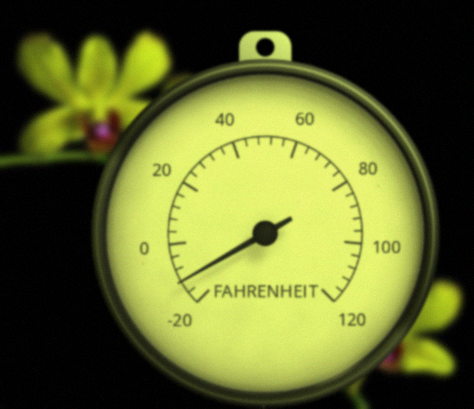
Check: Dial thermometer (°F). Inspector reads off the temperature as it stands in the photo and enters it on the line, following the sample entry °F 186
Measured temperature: °F -12
